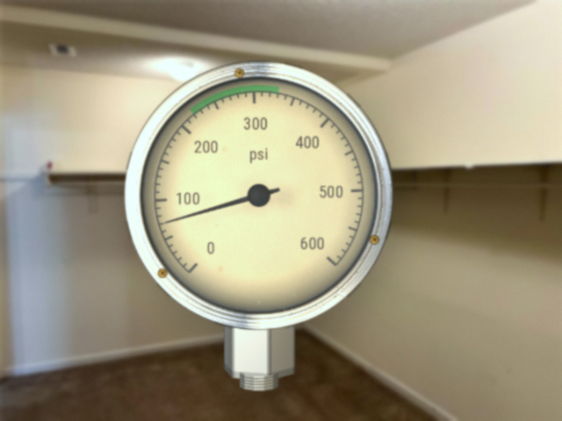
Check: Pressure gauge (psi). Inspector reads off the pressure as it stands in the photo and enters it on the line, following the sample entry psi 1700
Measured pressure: psi 70
